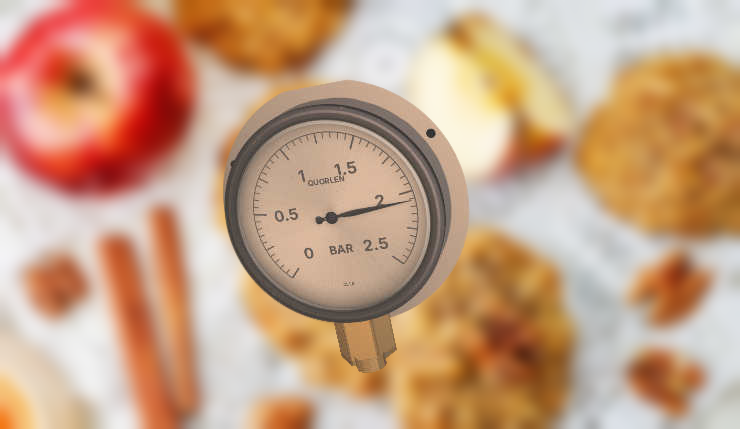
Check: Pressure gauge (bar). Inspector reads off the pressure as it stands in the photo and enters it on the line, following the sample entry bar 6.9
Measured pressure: bar 2.05
